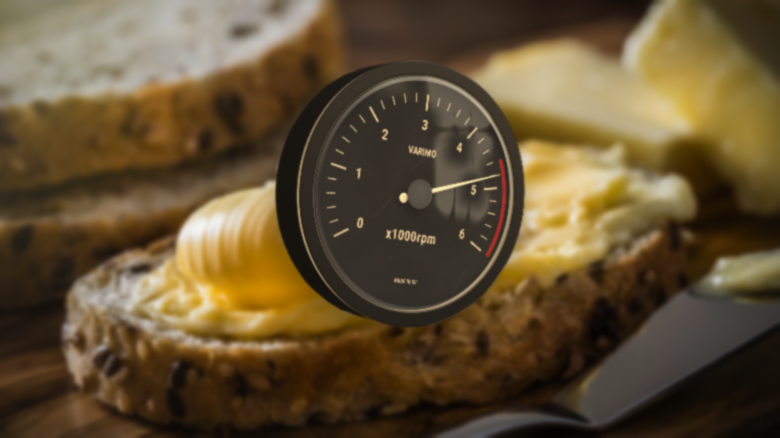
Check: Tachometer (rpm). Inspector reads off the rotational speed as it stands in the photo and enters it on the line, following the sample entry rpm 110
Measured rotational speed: rpm 4800
